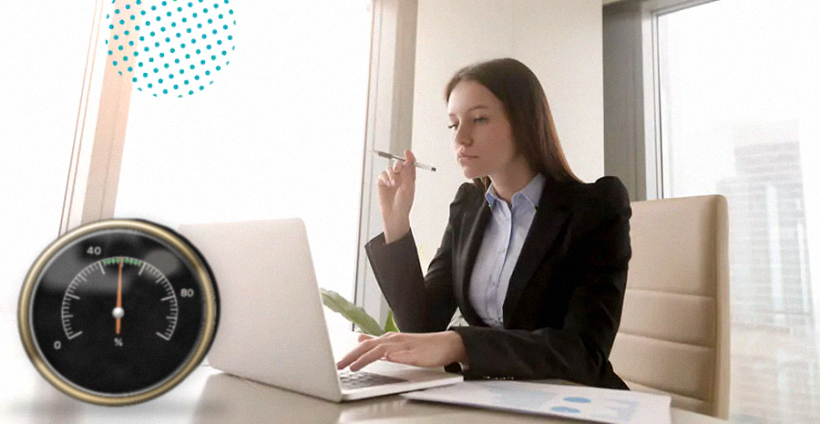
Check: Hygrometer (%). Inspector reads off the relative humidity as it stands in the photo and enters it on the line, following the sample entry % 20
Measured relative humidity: % 50
